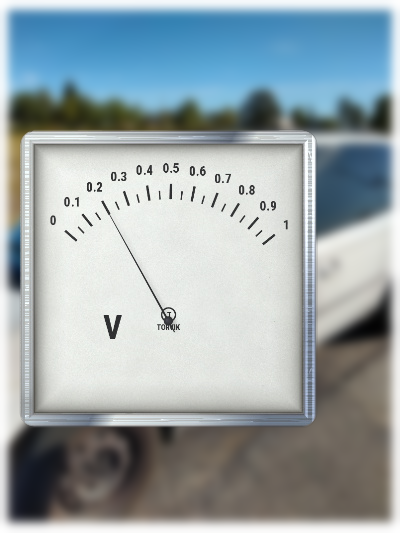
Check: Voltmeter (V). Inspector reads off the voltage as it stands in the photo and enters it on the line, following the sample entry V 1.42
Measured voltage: V 0.2
